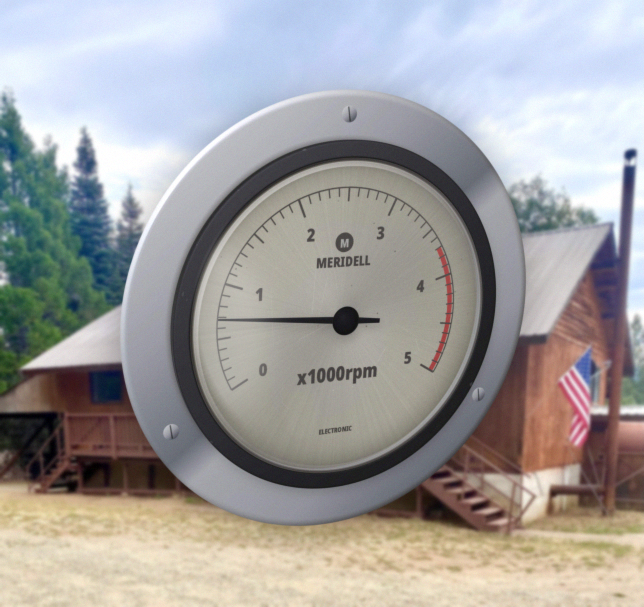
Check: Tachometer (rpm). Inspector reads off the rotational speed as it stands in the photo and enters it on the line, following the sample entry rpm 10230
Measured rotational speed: rpm 700
